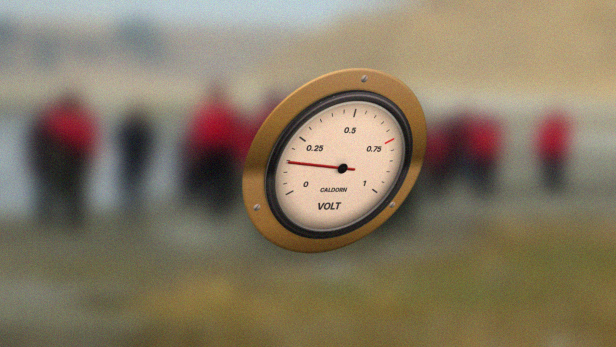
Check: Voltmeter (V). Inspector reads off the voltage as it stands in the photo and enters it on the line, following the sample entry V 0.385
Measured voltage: V 0.15
